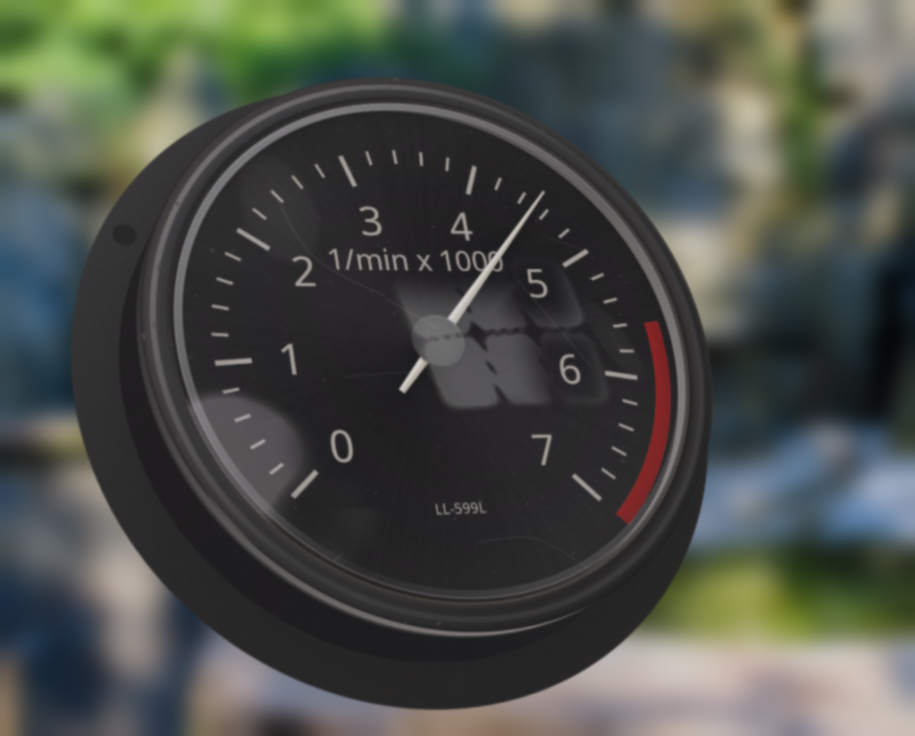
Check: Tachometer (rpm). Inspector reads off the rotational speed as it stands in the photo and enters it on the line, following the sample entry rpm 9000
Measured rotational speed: rpm 4500
